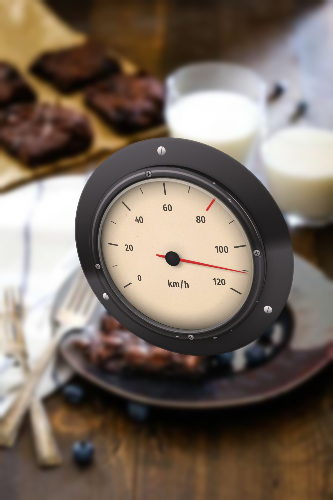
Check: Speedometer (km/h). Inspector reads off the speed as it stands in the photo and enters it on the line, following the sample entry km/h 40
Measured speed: km/h 110
